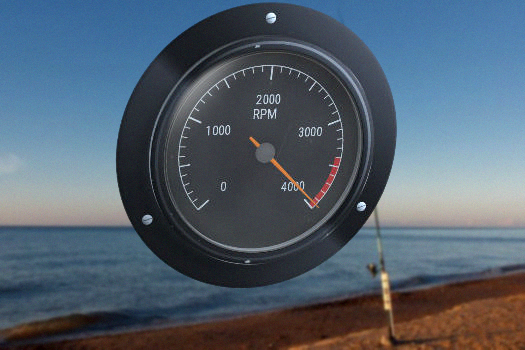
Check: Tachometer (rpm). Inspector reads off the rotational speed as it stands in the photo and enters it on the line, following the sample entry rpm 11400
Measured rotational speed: rpm 3950
